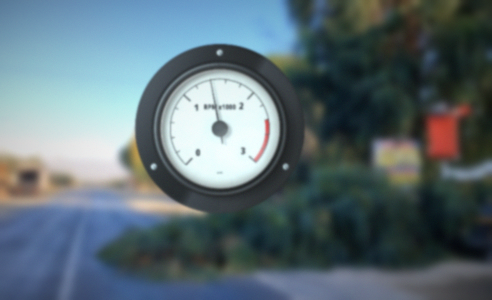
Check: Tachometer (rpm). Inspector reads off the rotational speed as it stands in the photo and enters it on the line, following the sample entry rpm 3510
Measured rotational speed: rpm 1400
